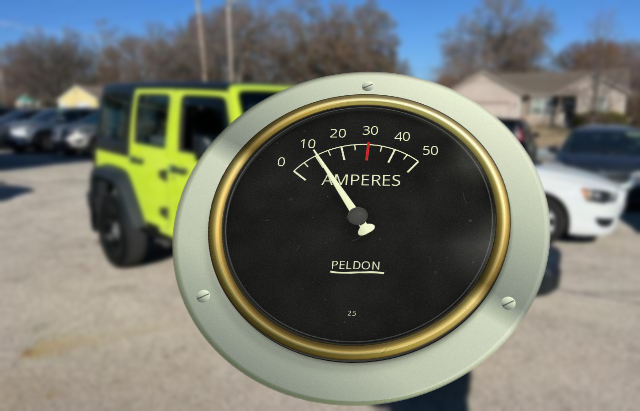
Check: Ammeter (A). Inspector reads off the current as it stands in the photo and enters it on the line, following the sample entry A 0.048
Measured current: A 10
